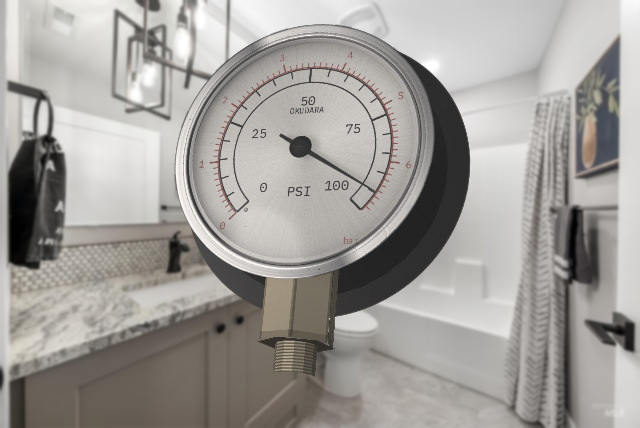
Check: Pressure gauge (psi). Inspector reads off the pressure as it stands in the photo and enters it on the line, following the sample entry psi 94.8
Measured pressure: psi 95
